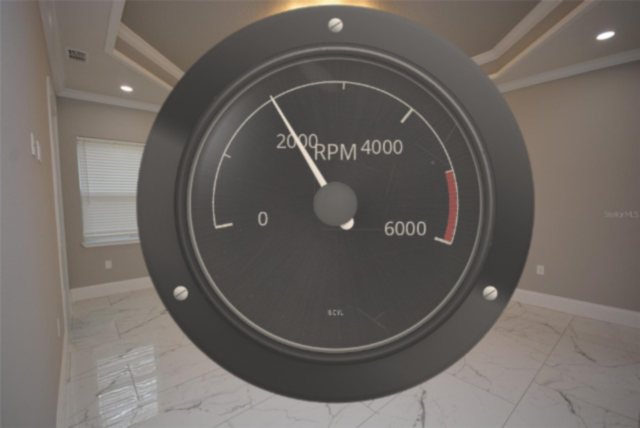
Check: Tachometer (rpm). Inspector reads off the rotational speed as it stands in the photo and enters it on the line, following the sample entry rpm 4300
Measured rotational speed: rpm 2000
